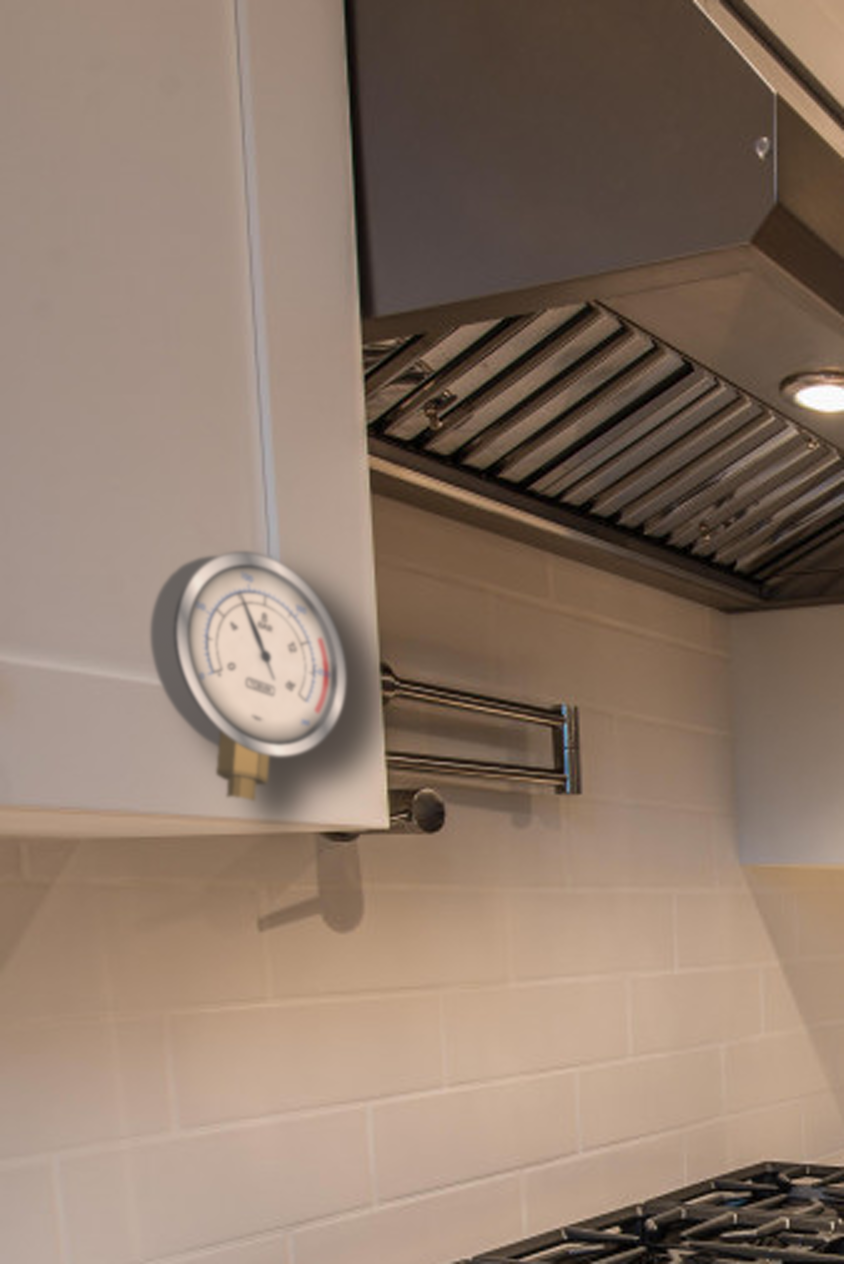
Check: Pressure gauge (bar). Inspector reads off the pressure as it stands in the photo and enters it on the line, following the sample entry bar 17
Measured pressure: bar 6
